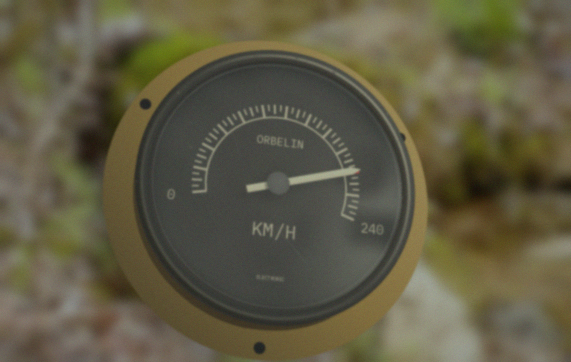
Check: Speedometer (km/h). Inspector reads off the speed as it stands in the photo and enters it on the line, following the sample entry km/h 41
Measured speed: km/h 200
